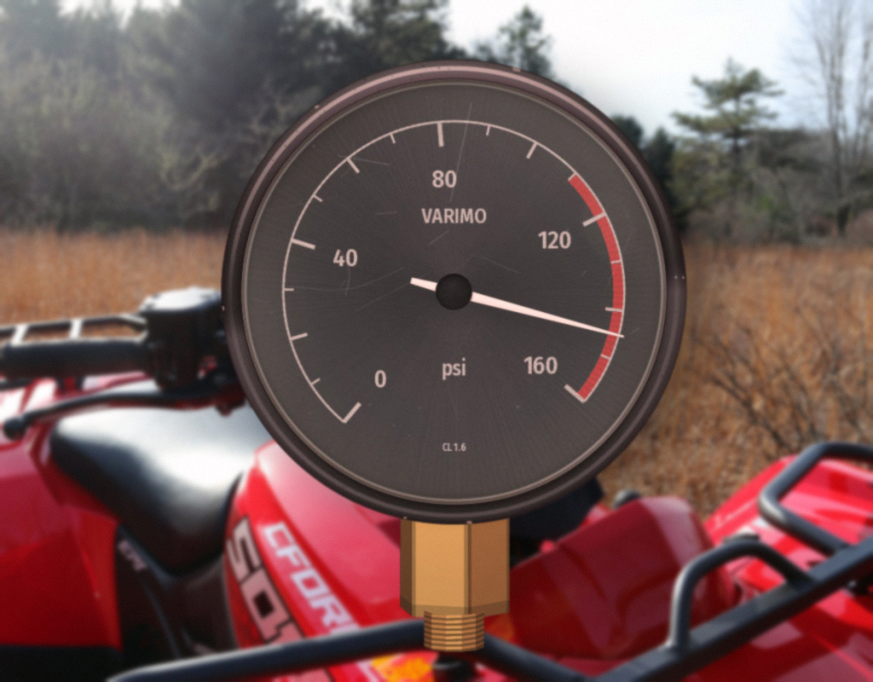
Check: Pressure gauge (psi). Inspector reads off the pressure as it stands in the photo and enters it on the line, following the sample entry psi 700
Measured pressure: psi 145
